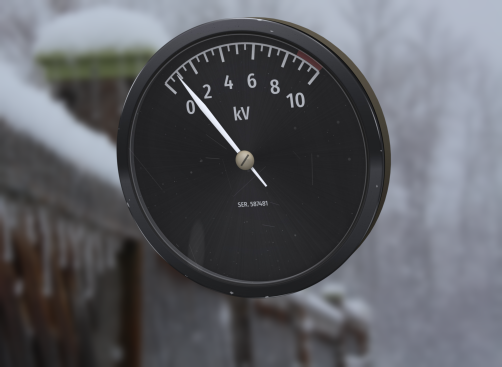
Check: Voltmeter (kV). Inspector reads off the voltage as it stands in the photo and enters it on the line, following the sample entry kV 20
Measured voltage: kV 1
